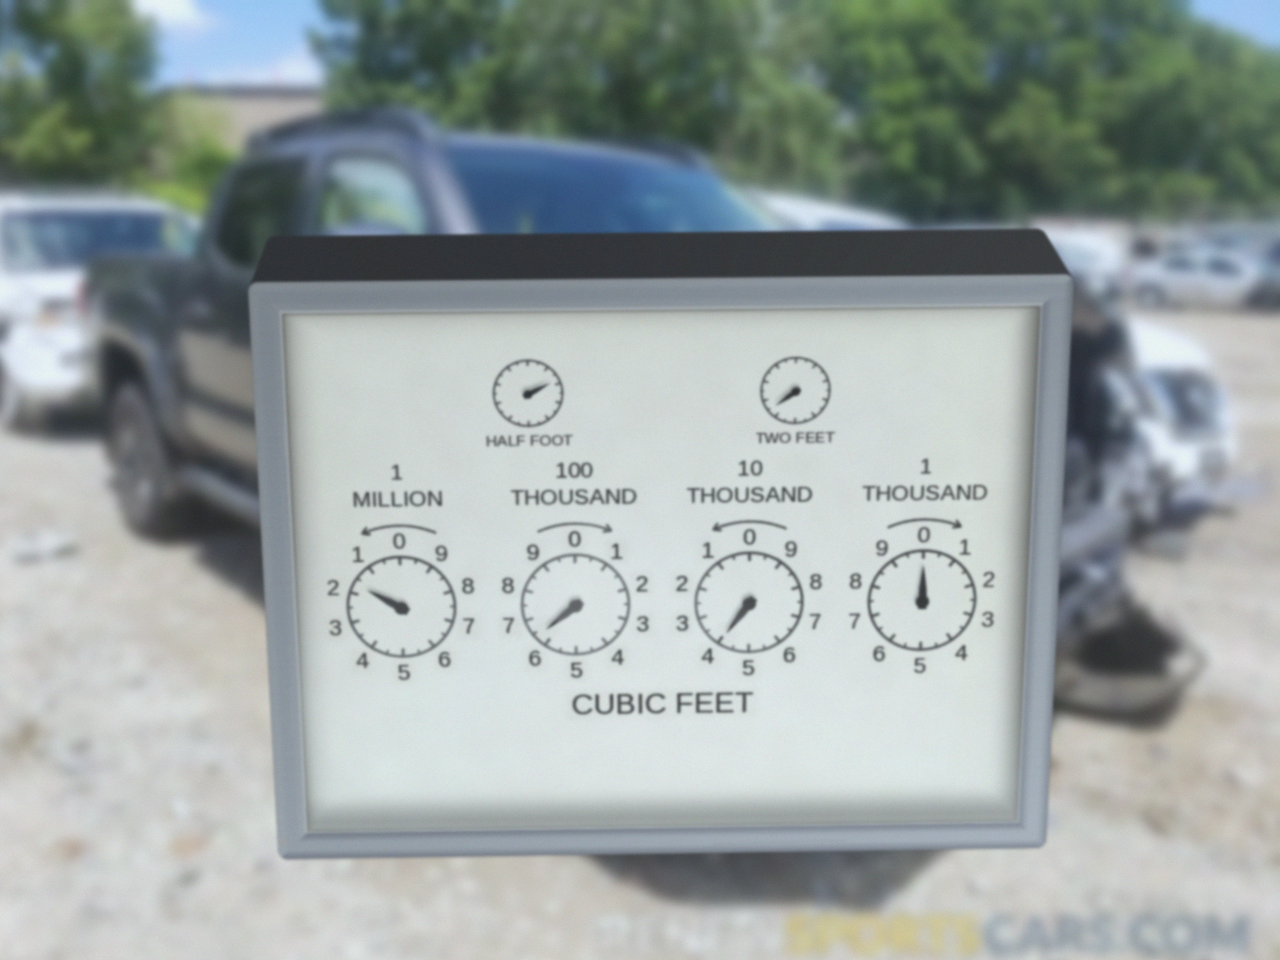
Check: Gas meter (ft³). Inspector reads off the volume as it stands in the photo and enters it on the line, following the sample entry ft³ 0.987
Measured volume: ft³ 164000
